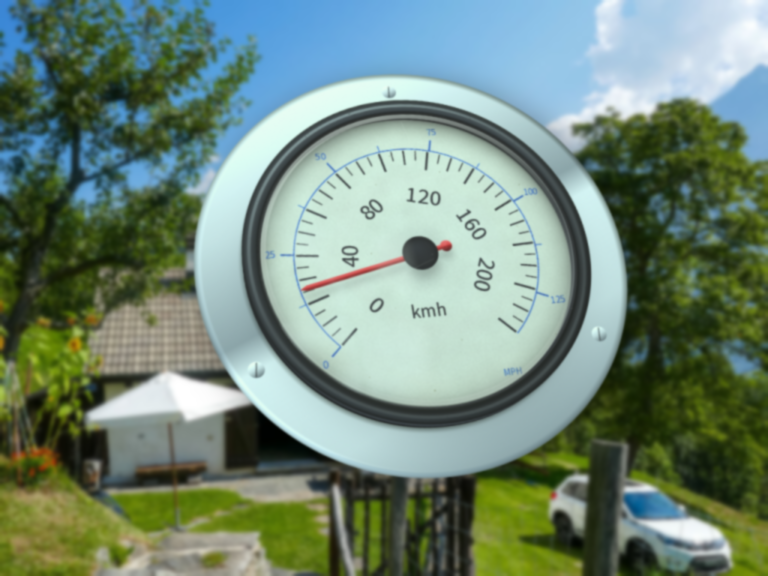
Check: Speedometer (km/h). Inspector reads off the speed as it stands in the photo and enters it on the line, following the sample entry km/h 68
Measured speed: km/h 25
